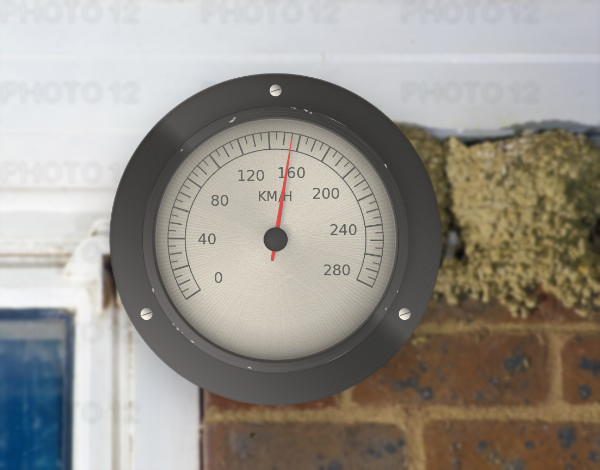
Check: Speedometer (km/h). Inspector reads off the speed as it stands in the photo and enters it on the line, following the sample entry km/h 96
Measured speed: km/h 155
